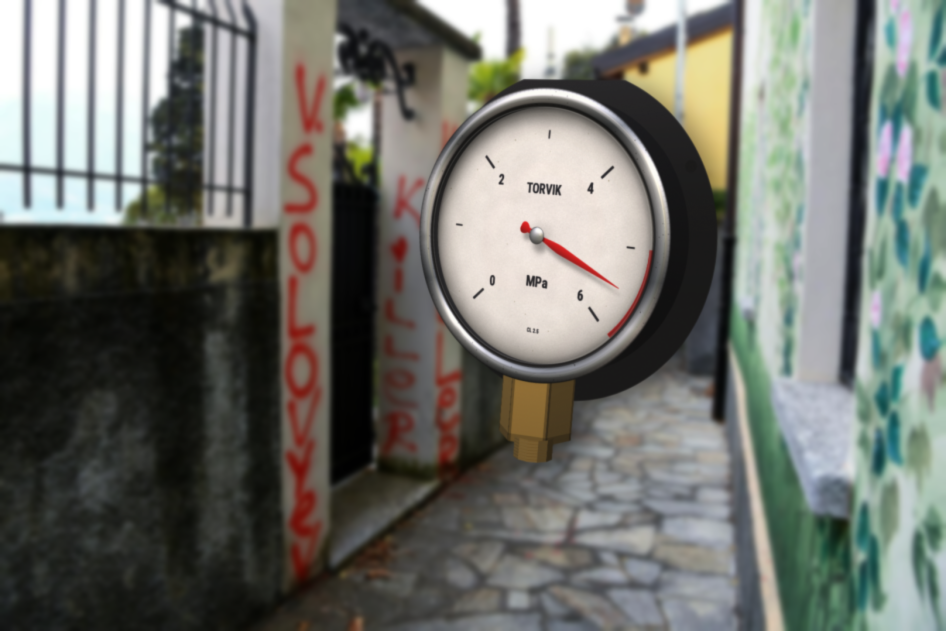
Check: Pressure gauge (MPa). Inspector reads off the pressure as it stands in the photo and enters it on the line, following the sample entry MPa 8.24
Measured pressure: MPa 5.5
